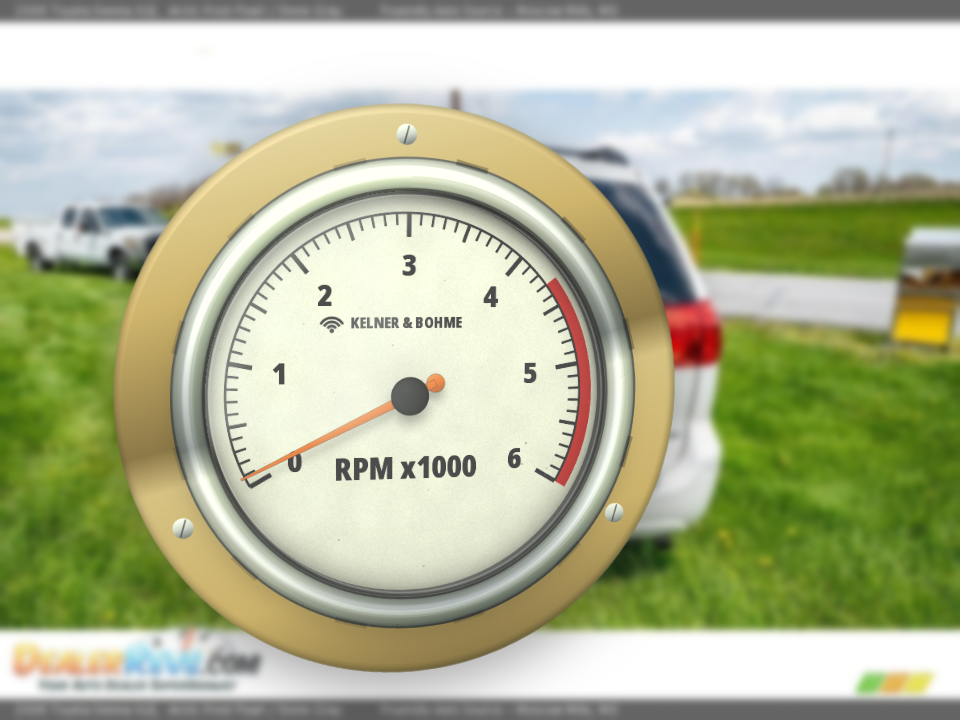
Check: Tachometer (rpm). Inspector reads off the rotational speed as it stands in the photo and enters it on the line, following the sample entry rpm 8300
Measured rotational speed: rpm 100
